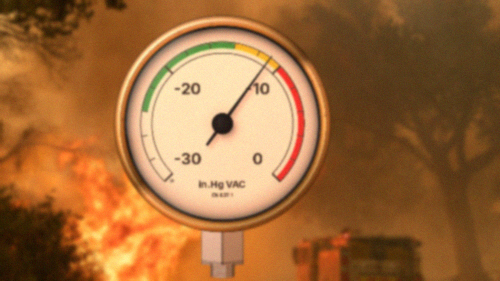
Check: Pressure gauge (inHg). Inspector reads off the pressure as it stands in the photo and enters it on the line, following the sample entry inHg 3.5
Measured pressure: inHg -11
